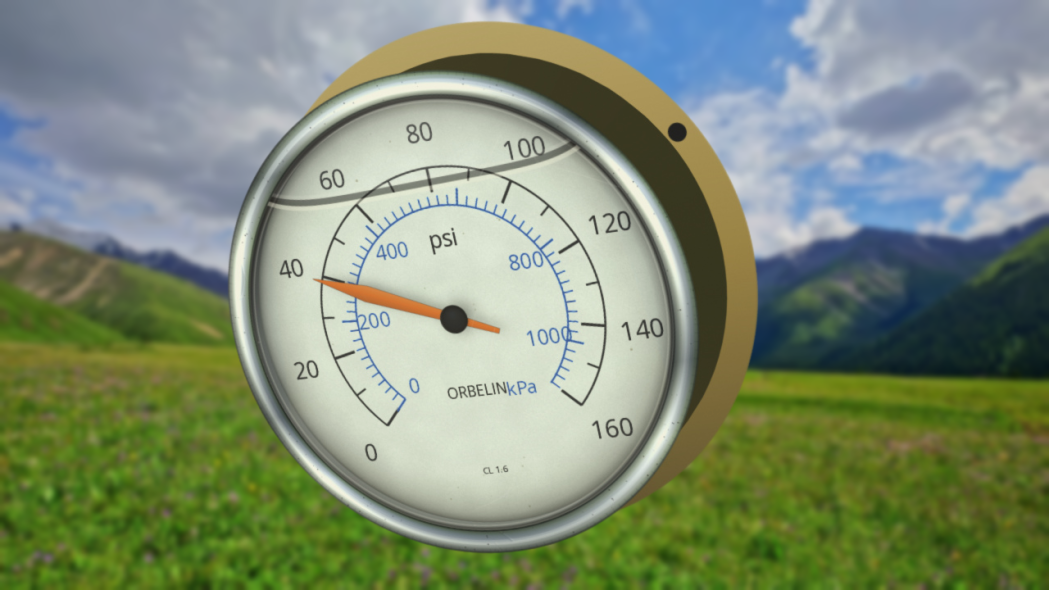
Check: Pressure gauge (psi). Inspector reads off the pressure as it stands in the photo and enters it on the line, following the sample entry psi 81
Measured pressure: psi 40
